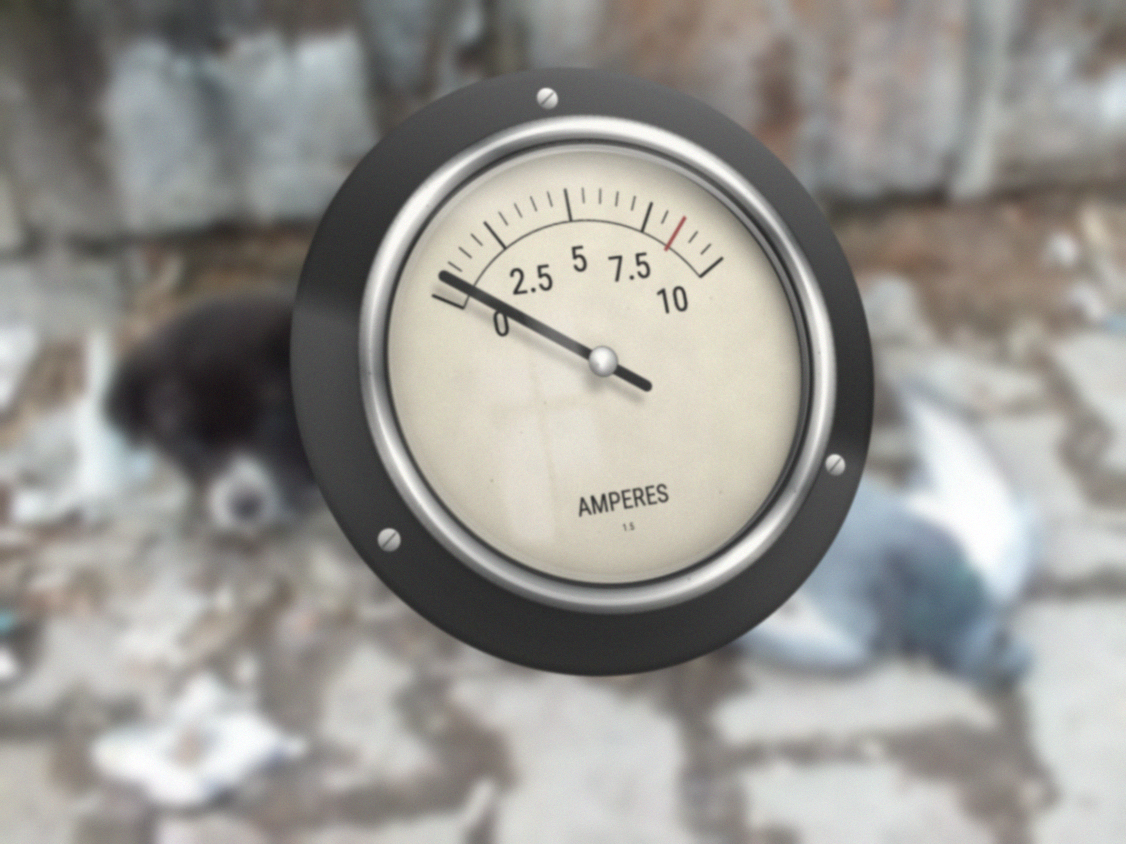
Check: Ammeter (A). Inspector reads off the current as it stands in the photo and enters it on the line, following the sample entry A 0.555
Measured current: A 0.5
